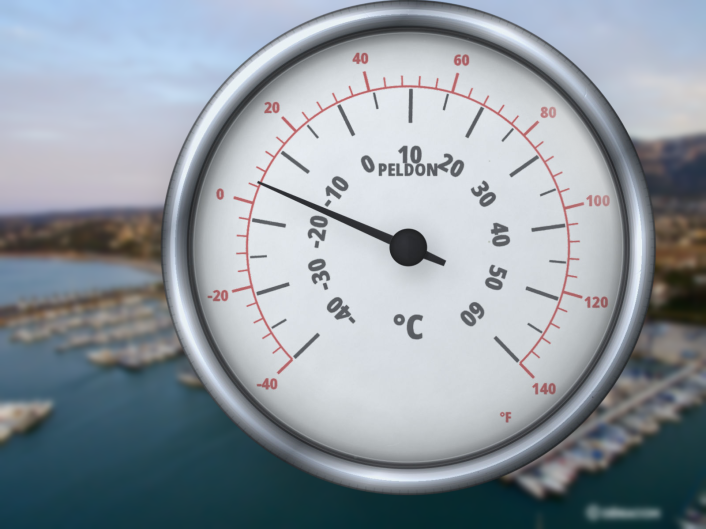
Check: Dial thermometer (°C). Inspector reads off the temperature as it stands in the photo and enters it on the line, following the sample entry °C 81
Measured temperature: °C -15
